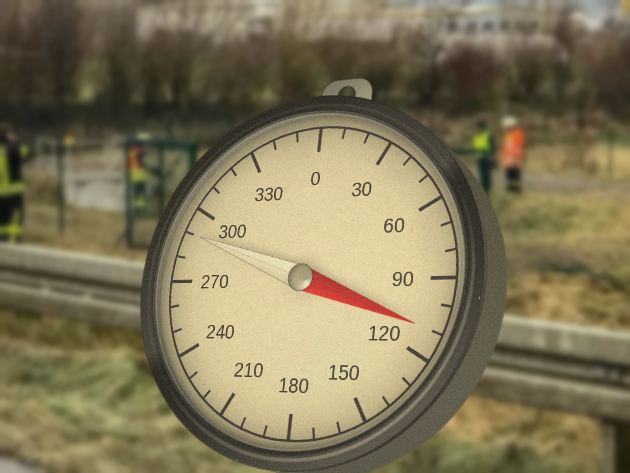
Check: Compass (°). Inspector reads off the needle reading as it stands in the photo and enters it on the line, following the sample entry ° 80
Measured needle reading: ° 110
